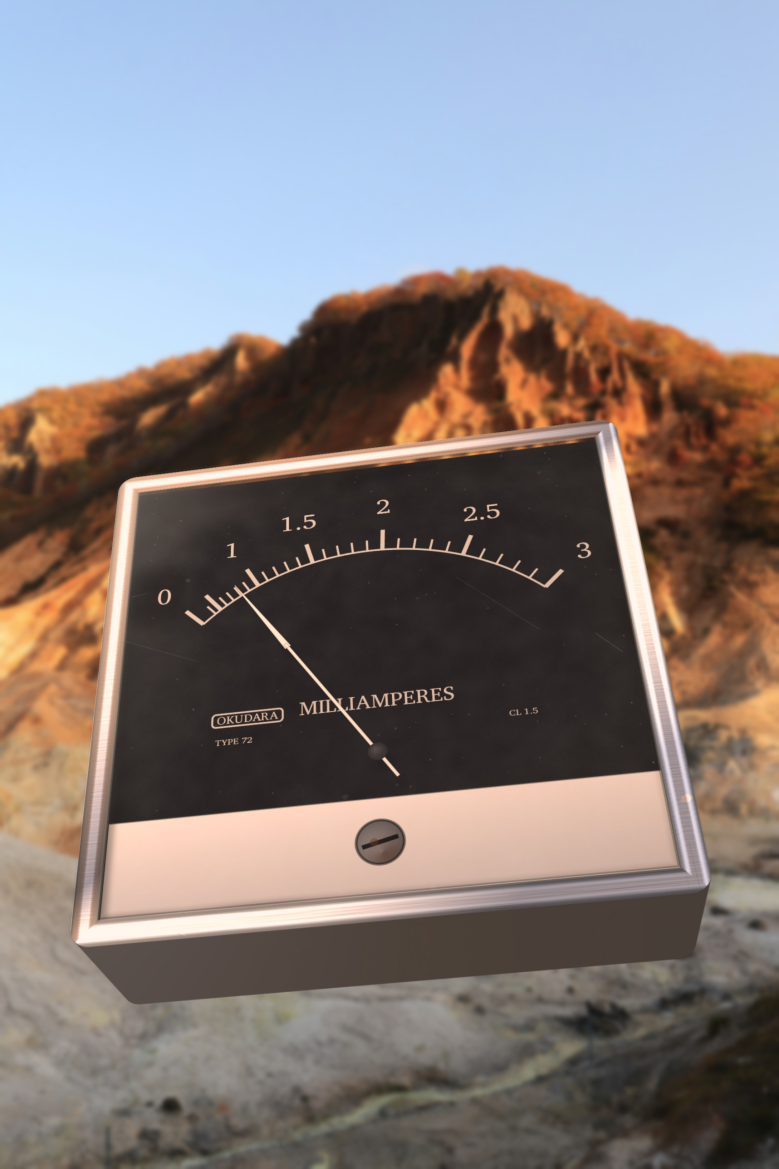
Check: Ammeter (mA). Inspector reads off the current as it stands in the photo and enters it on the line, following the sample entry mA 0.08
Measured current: mA 0.8
